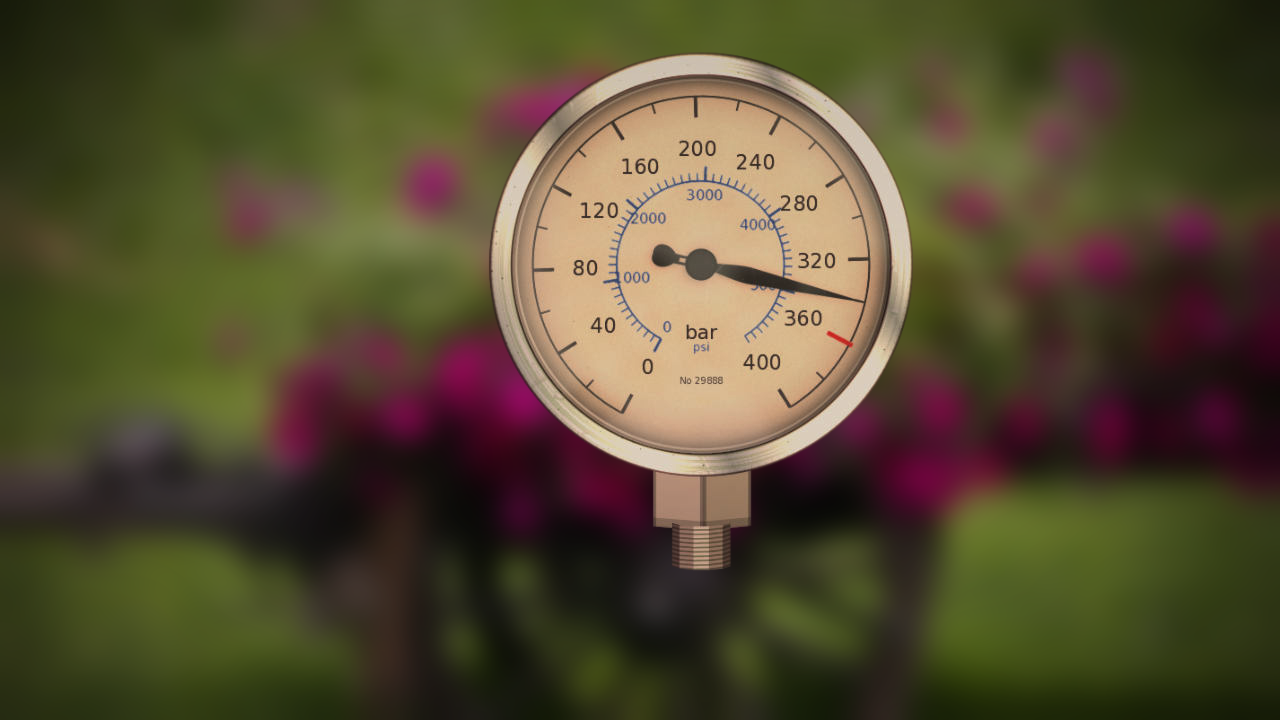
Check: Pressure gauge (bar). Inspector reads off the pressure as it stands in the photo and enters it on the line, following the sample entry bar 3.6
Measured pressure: bar 340
